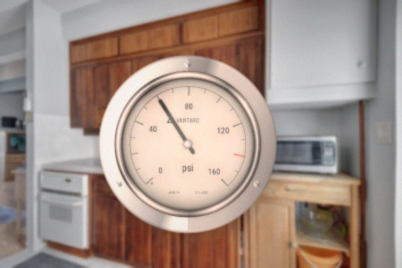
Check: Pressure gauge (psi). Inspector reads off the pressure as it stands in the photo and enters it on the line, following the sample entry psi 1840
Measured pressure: psi 60
